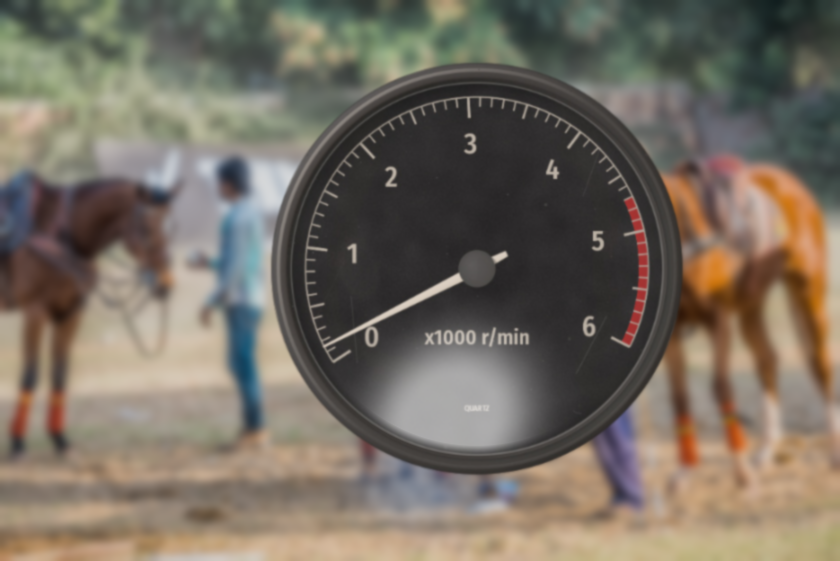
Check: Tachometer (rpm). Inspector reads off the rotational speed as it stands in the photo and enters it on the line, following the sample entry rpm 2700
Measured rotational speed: rpm 150
